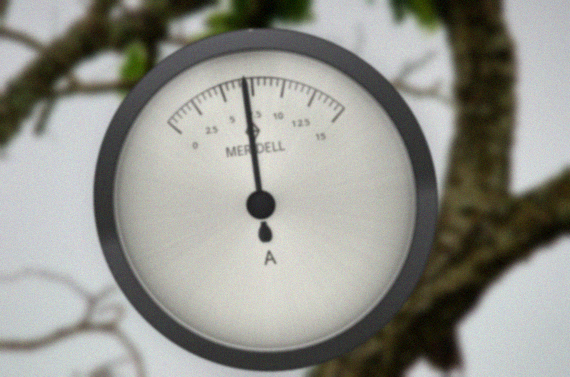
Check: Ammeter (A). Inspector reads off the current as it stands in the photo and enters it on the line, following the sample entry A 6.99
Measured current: A 7
